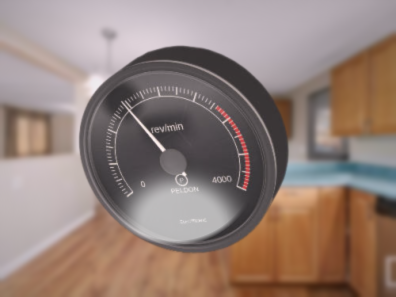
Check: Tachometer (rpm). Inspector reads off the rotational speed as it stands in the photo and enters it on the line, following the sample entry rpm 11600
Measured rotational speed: rpm 1500
